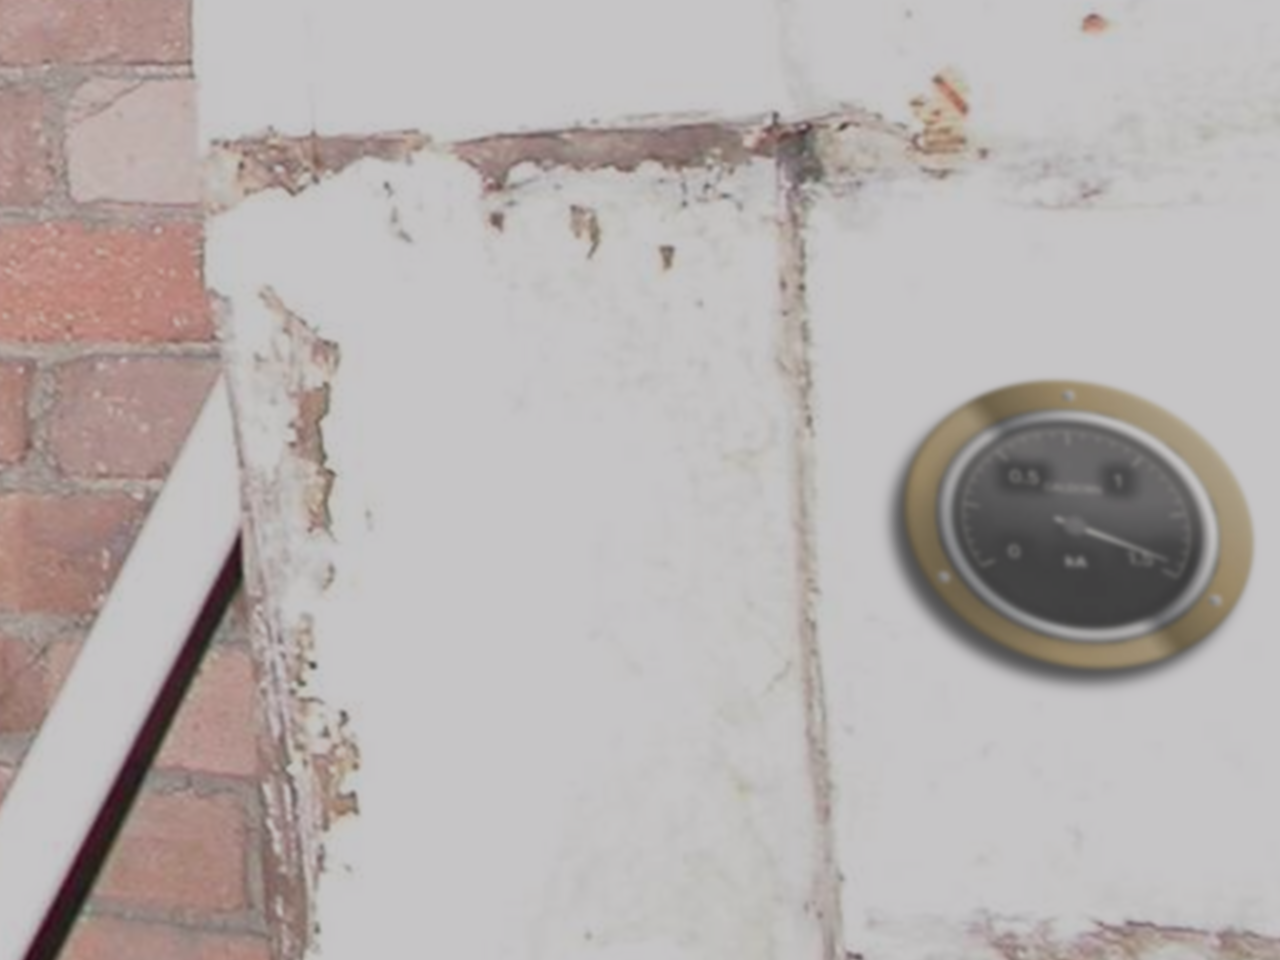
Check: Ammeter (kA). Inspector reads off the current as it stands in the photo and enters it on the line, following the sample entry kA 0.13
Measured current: kA 1.45
